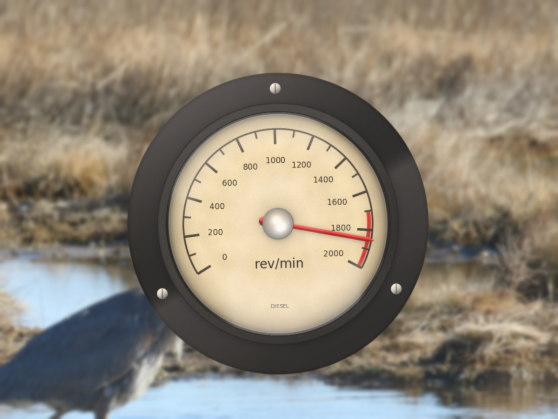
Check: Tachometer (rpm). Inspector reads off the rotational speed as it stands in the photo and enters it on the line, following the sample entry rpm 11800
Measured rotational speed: rpm 1850
